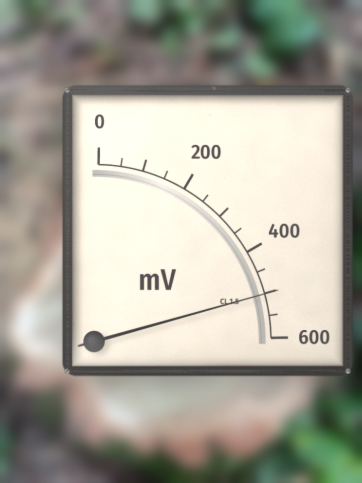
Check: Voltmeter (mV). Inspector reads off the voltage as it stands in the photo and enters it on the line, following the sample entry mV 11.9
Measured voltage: mV 500
